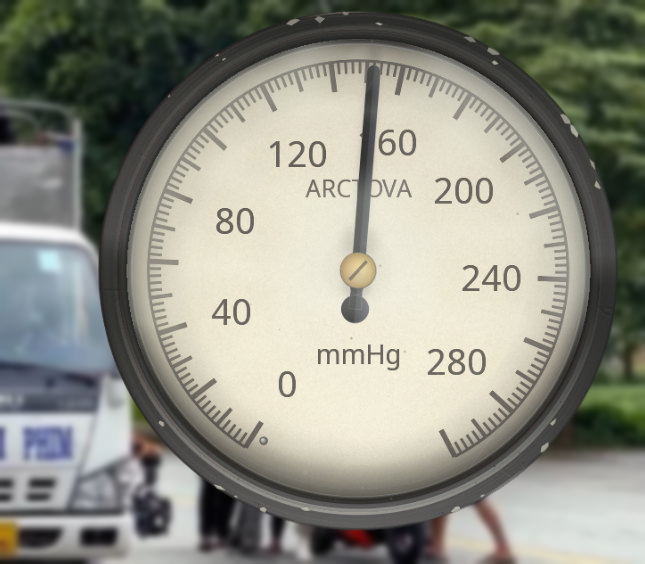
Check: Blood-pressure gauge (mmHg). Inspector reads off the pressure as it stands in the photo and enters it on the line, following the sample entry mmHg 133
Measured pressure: mmHg 152
